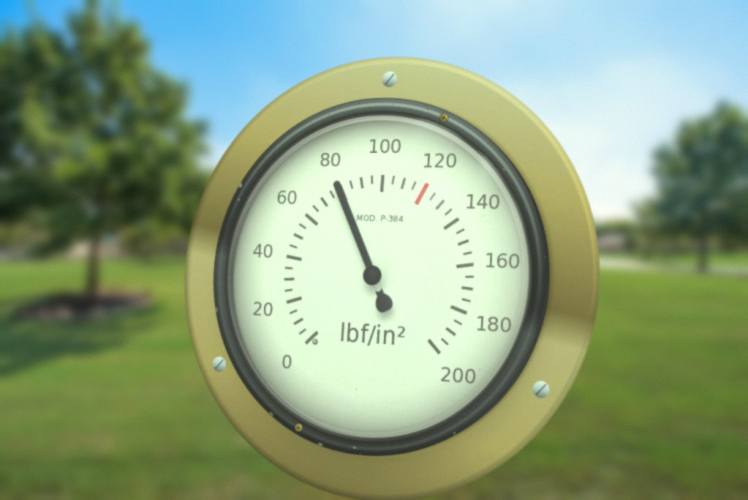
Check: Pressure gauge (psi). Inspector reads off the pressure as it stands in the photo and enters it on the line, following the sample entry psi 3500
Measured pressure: psi 80
